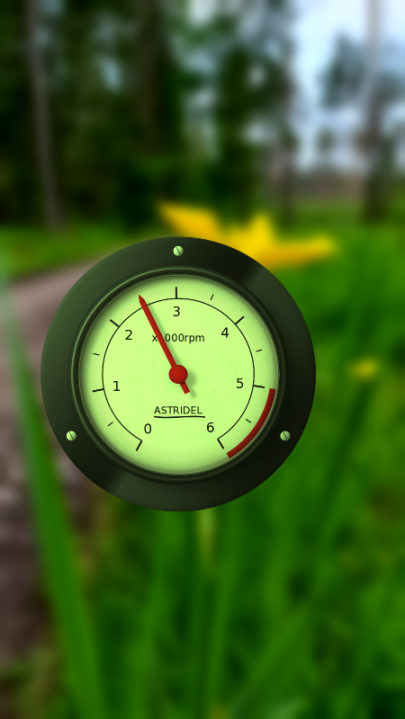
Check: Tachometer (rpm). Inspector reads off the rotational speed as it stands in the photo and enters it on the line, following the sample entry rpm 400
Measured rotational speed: rpm 2500
